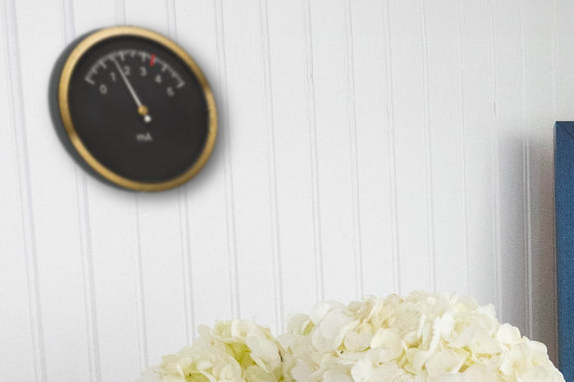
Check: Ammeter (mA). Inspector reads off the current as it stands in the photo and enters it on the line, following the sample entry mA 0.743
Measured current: mA 1.5
